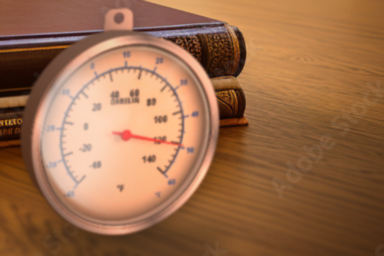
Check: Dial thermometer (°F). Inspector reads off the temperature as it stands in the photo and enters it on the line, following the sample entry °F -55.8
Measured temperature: °F 120
